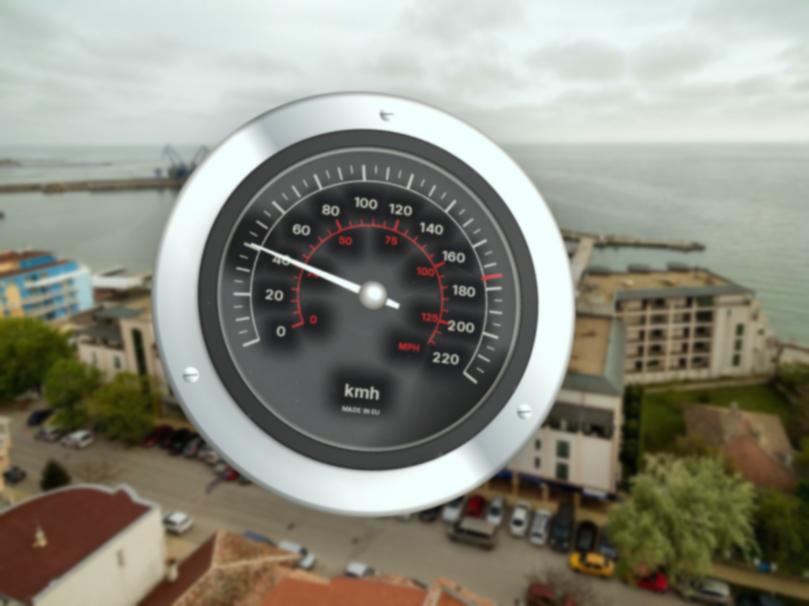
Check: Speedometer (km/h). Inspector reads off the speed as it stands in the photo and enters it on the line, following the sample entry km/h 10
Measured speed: km/h 40
